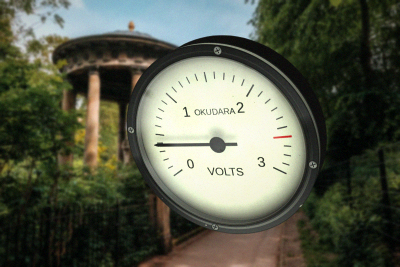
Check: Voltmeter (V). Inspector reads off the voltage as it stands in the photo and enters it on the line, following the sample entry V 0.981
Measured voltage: V 0.4
